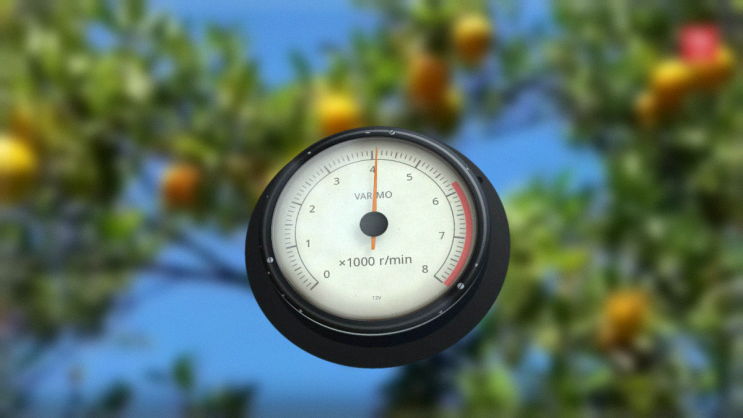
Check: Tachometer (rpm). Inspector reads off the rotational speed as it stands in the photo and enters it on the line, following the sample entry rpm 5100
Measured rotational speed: rpm 4100
